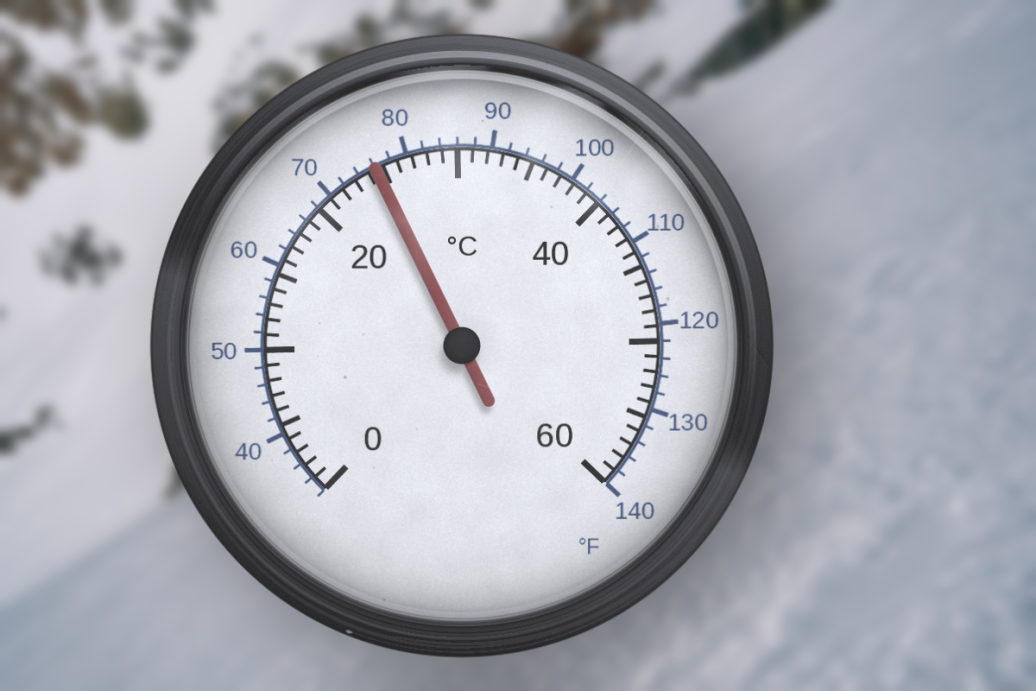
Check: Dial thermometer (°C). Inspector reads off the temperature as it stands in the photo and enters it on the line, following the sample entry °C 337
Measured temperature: °C 24.5
